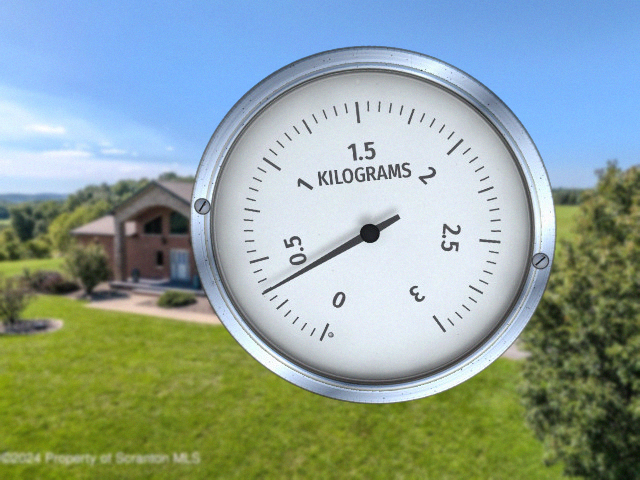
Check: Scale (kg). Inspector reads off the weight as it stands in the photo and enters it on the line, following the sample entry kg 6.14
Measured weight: kg 0.35
